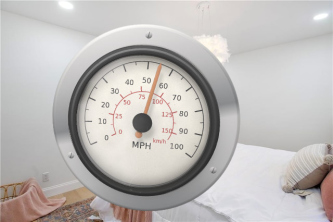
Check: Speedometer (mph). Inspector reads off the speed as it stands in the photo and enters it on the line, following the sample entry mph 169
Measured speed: mph 55
